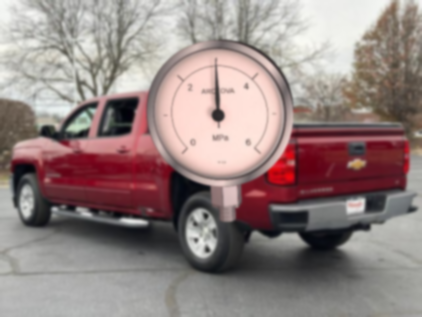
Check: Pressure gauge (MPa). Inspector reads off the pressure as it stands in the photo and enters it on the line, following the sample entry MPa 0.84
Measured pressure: MPa 3
